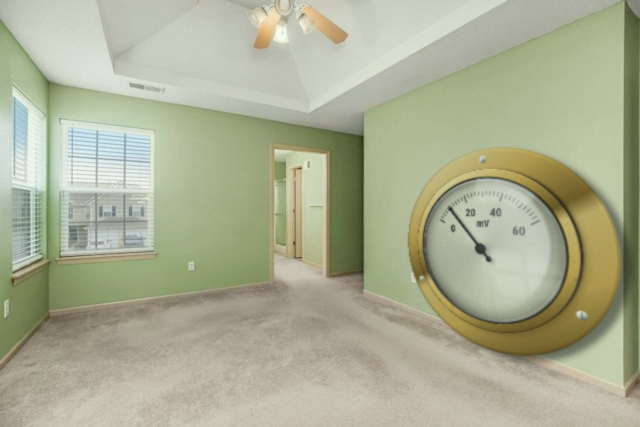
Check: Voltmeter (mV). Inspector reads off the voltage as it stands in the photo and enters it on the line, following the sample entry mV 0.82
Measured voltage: mV 10
